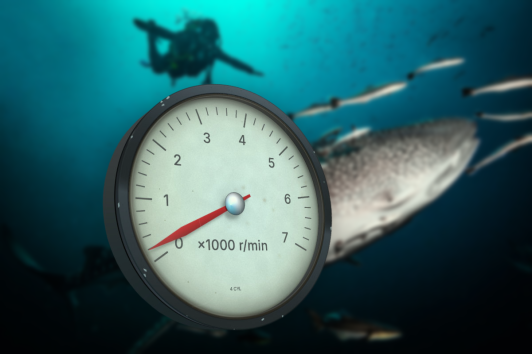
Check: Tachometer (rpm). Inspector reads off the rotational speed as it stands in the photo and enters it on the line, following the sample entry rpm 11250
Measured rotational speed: rpm 200
